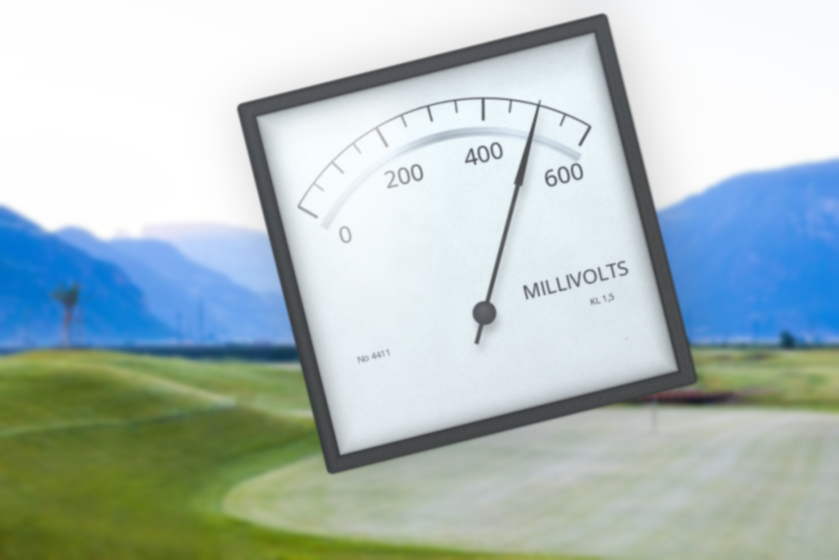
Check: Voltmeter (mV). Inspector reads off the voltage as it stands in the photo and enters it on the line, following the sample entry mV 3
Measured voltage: mV 500
